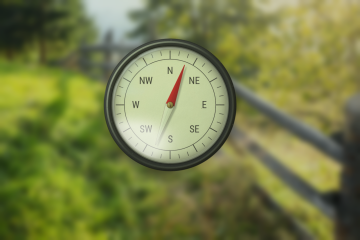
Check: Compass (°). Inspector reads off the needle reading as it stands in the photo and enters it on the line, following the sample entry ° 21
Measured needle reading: ° 20
